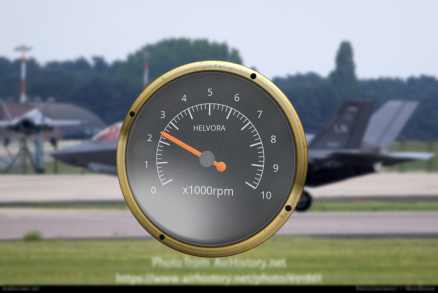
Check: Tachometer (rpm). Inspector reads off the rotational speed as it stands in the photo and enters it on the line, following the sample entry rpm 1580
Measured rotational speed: rpm 2400
